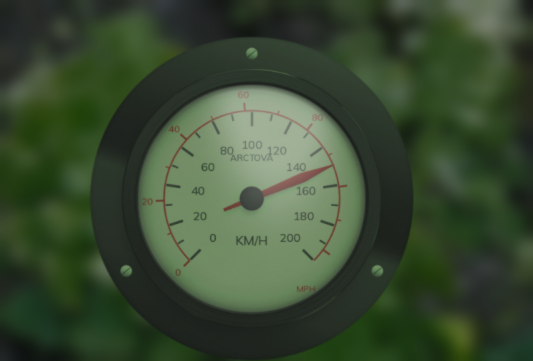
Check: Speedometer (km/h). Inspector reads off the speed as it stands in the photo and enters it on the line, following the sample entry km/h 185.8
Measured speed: km/h 150
